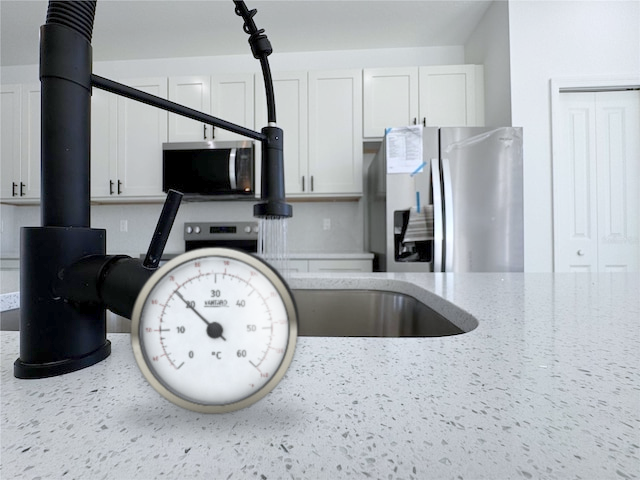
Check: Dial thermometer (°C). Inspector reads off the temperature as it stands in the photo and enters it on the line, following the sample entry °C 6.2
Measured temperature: °C 20
